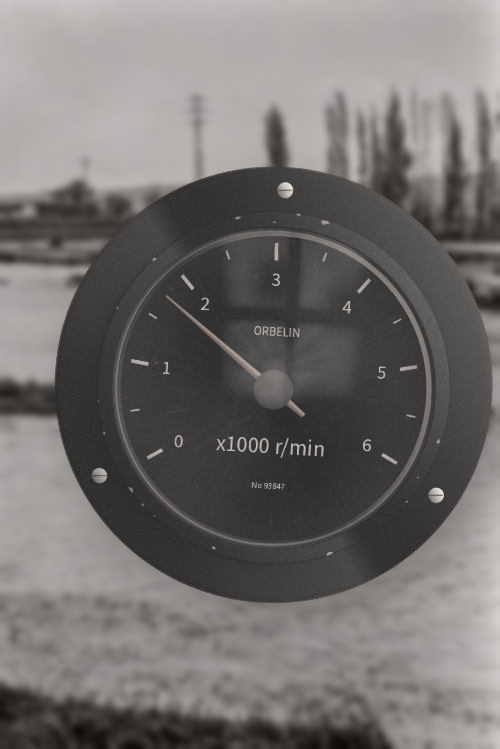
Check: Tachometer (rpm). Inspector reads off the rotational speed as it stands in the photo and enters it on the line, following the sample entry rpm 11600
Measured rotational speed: rpm 1750
